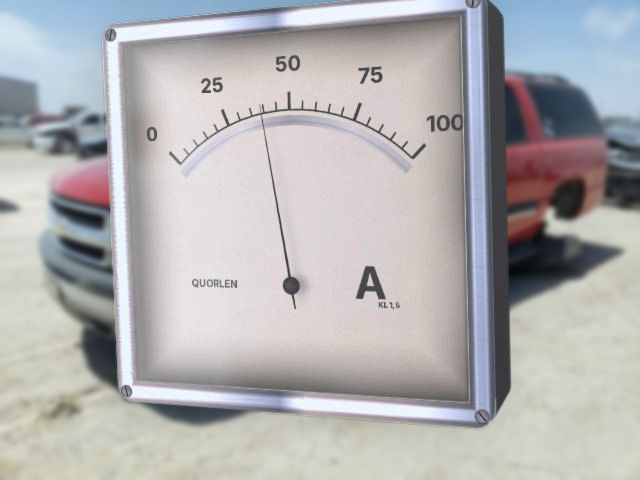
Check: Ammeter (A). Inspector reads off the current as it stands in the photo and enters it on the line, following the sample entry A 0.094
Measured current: A 40
